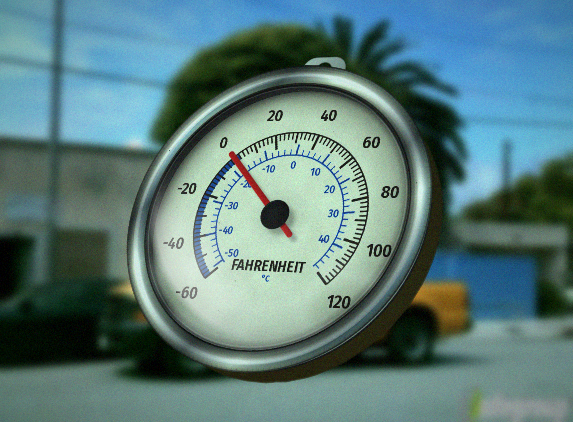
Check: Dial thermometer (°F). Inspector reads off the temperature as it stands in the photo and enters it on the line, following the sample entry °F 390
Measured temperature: °F 0
